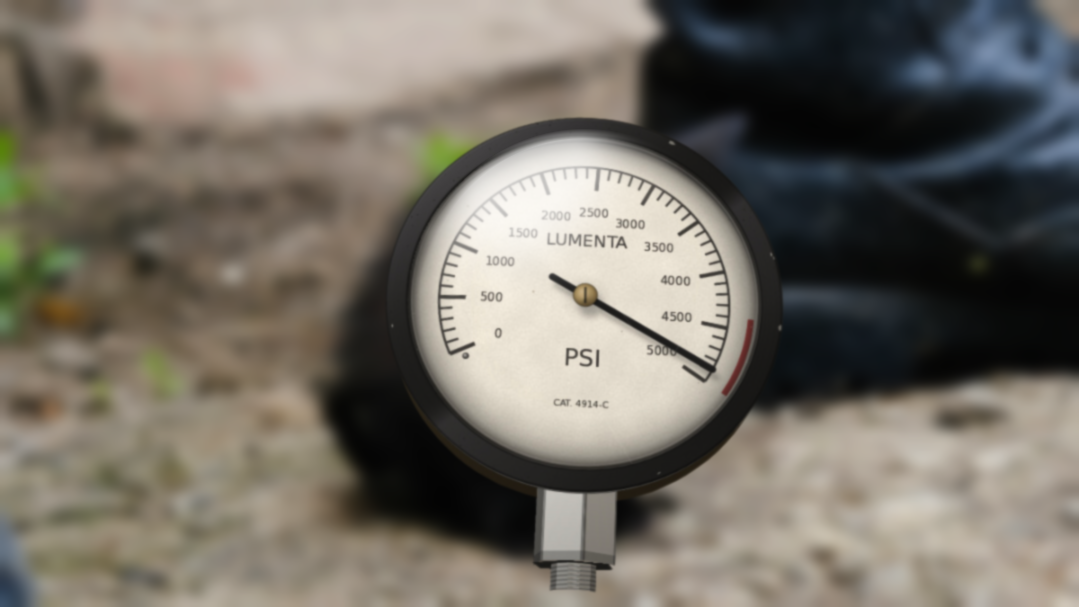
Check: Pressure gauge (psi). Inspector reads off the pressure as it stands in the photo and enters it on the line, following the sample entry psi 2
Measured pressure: psi 4900
